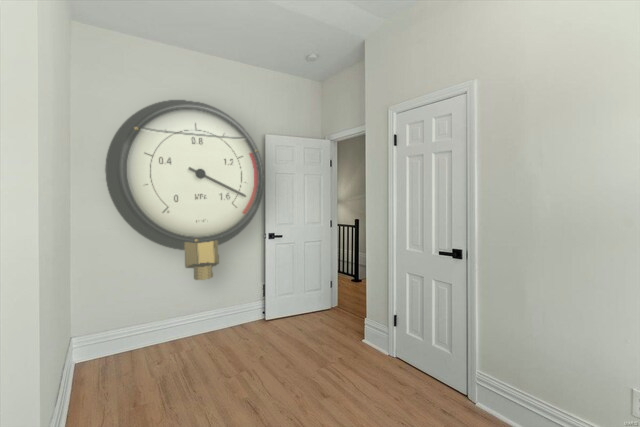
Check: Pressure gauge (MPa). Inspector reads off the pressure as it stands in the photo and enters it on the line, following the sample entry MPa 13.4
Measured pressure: MPa 1.5
